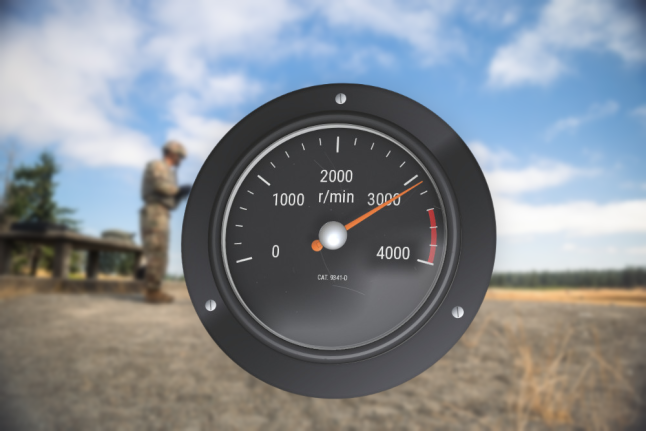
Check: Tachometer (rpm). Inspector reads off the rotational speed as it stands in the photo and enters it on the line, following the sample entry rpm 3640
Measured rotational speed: rpm 3100
